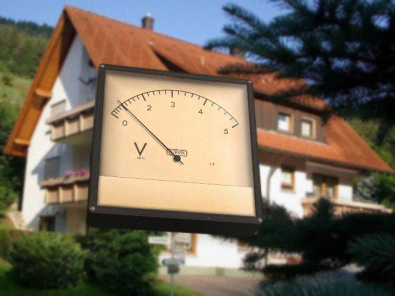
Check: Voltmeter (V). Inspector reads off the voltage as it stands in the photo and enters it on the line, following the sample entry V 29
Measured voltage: V 1
